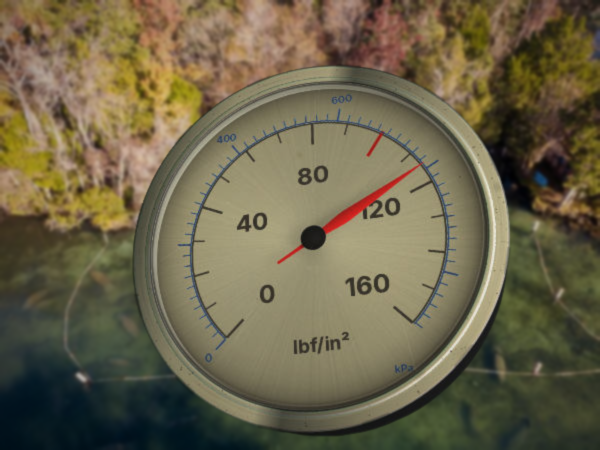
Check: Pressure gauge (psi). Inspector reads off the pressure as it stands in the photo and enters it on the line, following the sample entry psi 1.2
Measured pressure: psi 115
